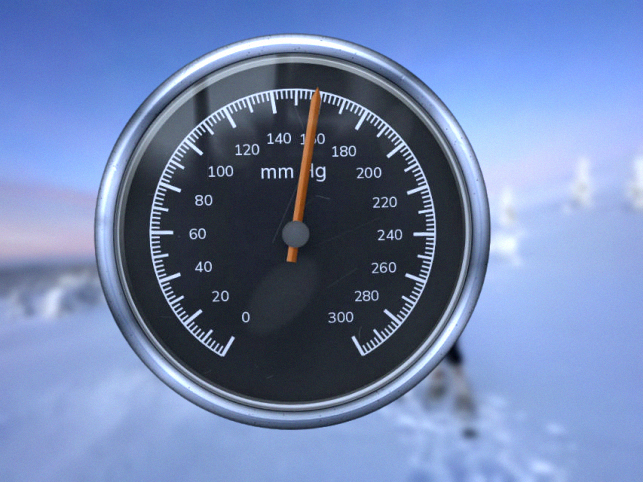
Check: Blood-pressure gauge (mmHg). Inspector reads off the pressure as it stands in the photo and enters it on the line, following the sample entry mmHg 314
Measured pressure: mmHg 158
